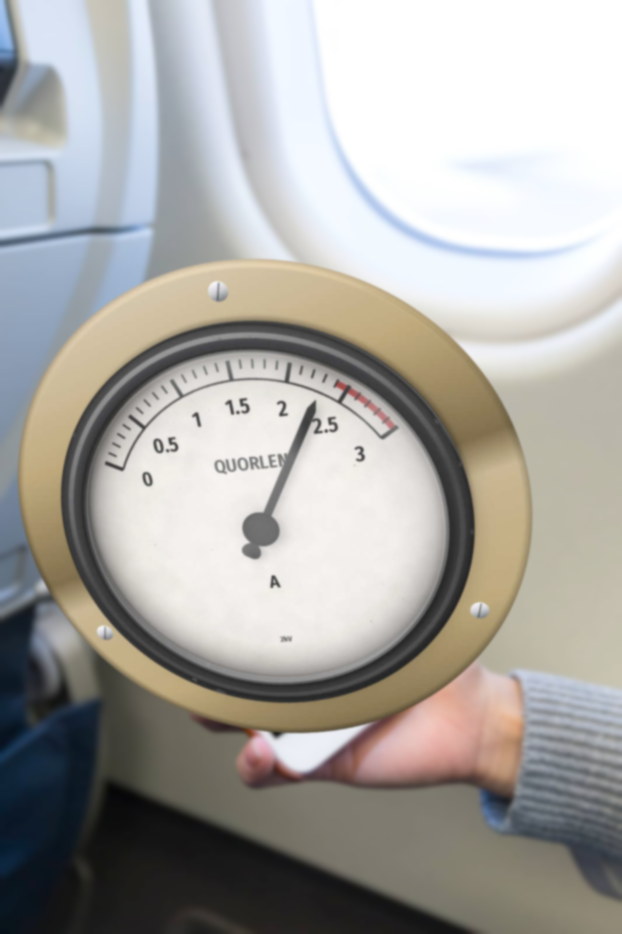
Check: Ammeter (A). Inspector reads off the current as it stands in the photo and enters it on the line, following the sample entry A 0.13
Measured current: A 2.3
